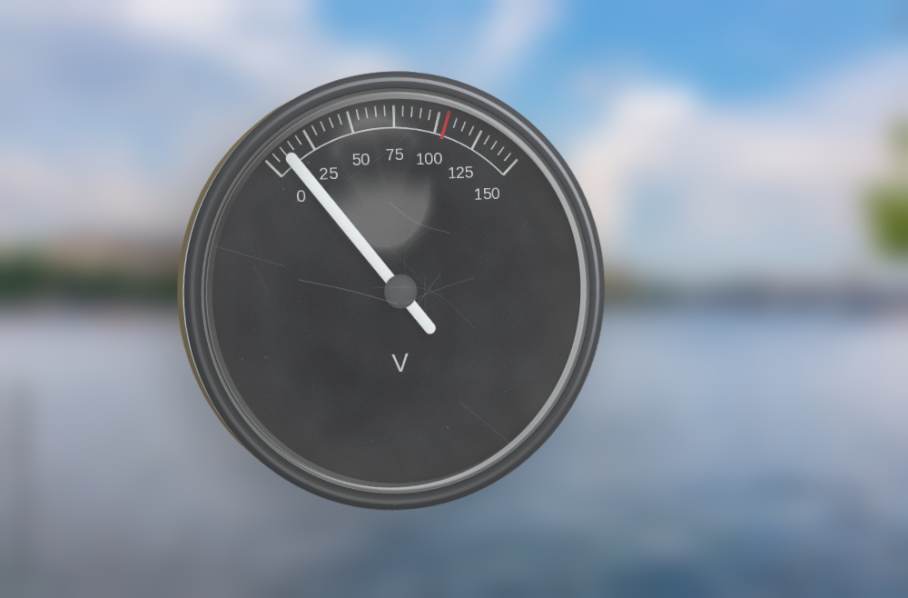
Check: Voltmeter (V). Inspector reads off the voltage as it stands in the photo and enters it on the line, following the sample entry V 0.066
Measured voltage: V 10
